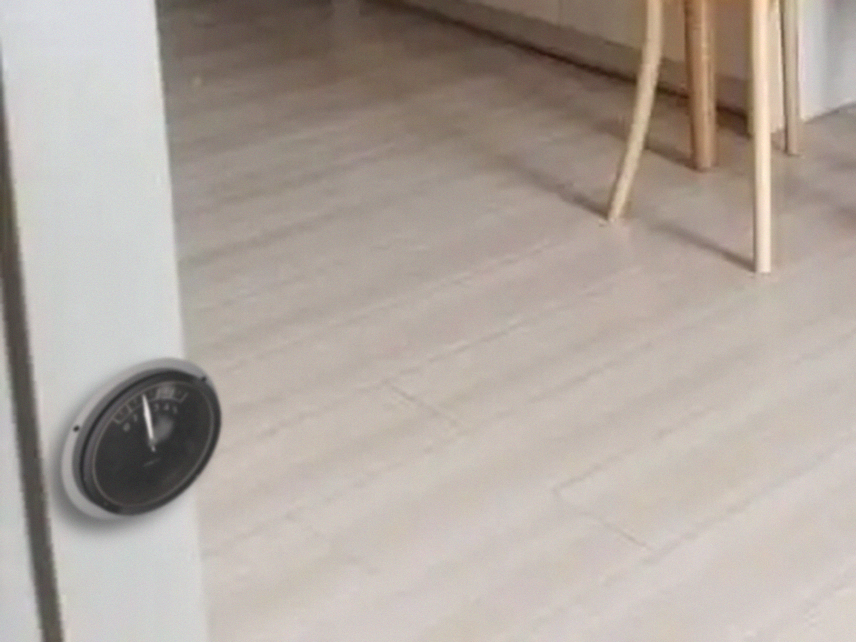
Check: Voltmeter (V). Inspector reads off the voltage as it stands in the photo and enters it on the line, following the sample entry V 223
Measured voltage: V 2
